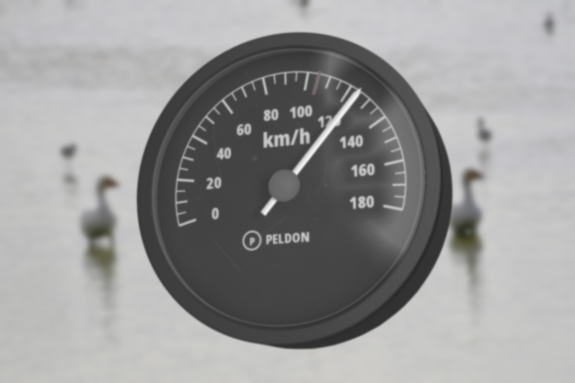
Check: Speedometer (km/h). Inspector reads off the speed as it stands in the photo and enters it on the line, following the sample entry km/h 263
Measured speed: km/h 125
